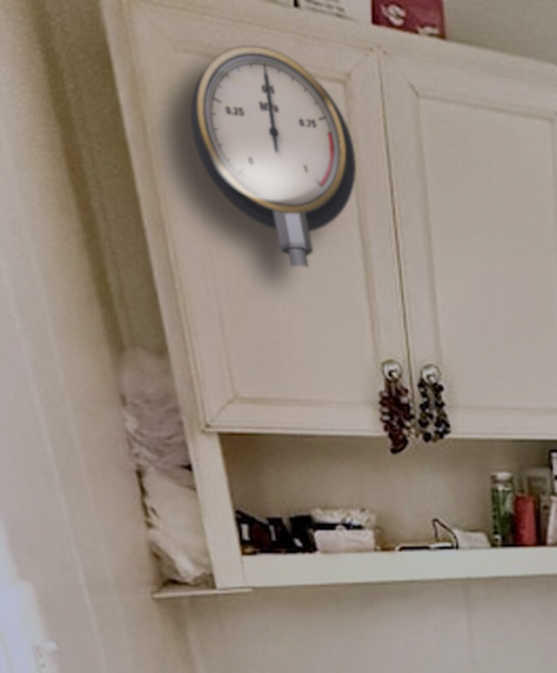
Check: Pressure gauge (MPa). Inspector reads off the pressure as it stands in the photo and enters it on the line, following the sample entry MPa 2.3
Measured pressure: MPa 0.5
